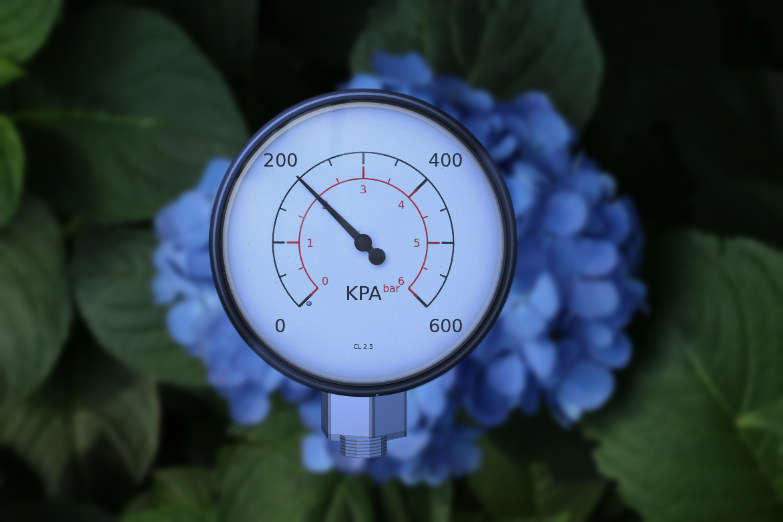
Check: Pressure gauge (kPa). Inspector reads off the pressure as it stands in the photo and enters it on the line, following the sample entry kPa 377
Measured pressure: kPa 200
